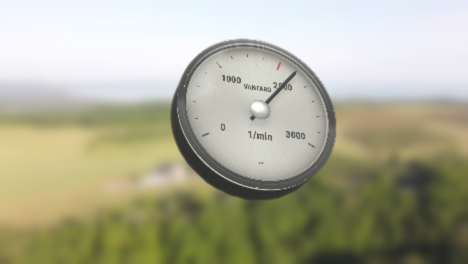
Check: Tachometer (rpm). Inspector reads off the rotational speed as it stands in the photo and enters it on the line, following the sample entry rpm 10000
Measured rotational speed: rpm 2000
